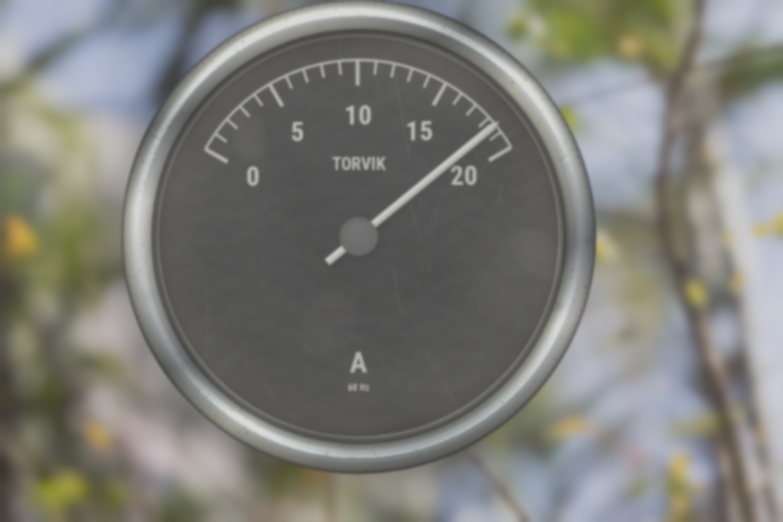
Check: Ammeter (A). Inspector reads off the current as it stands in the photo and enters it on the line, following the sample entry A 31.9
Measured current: A 18.5
